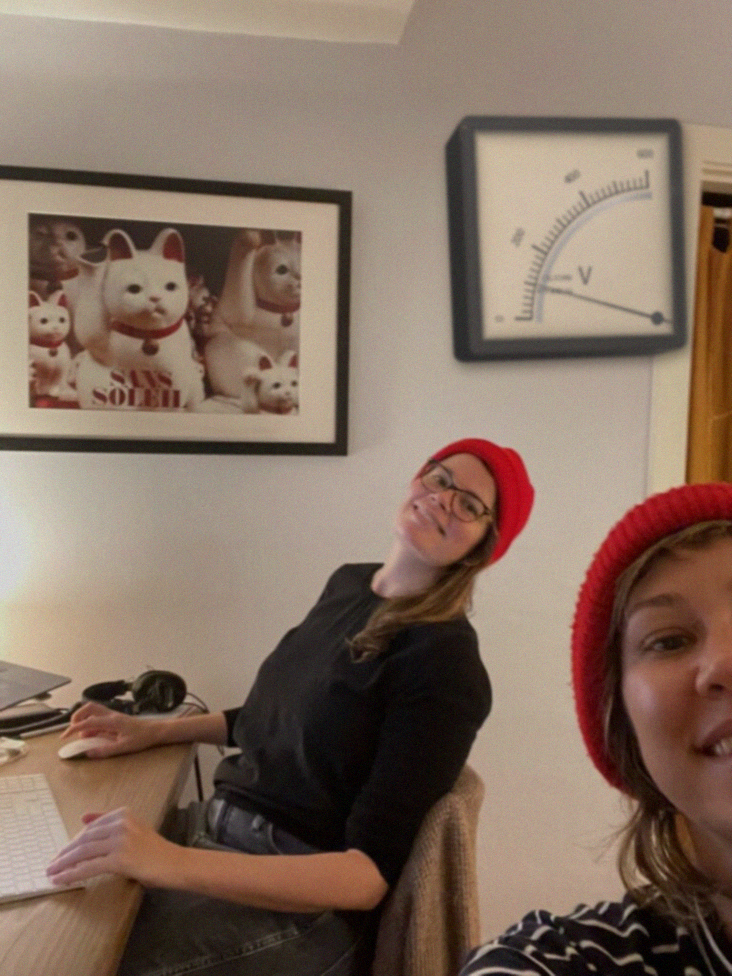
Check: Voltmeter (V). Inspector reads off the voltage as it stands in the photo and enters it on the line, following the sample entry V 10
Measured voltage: V 100
